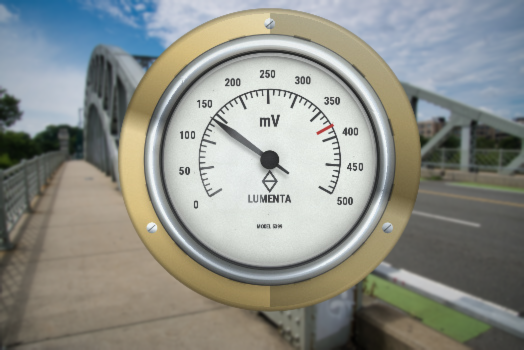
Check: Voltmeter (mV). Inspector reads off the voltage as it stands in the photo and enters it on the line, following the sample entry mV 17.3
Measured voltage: mV 140
